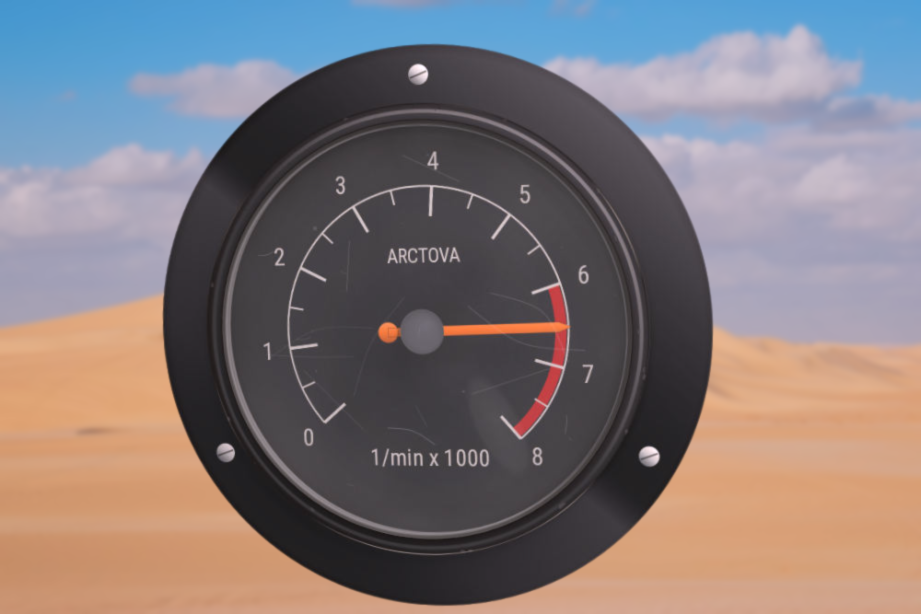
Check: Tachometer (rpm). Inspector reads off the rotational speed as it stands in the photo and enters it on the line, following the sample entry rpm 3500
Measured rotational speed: rpm 6500
